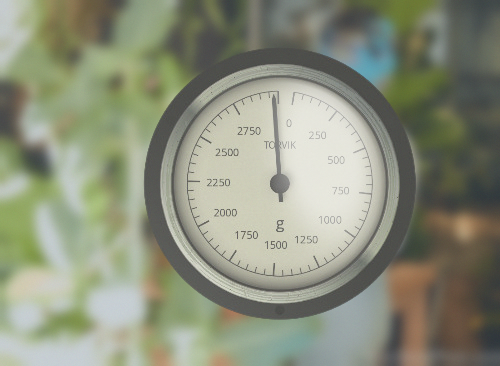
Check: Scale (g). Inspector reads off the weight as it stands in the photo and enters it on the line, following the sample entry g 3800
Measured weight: g 2975
